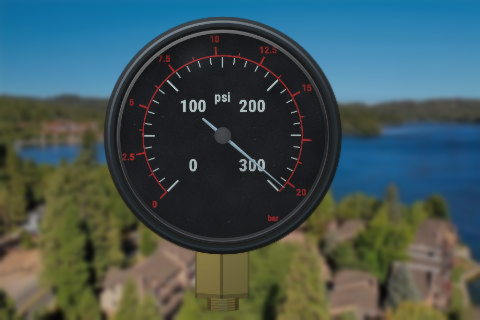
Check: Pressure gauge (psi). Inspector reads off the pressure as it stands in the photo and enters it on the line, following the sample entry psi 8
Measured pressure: psi 295
